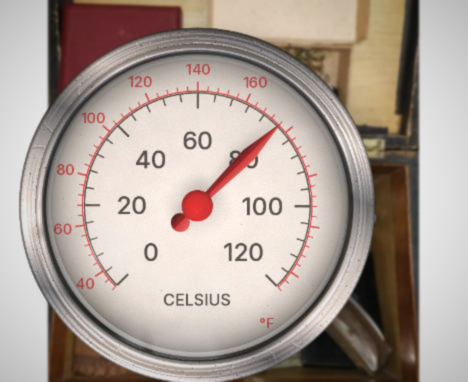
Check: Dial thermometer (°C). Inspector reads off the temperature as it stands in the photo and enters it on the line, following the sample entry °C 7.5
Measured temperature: °C 80
